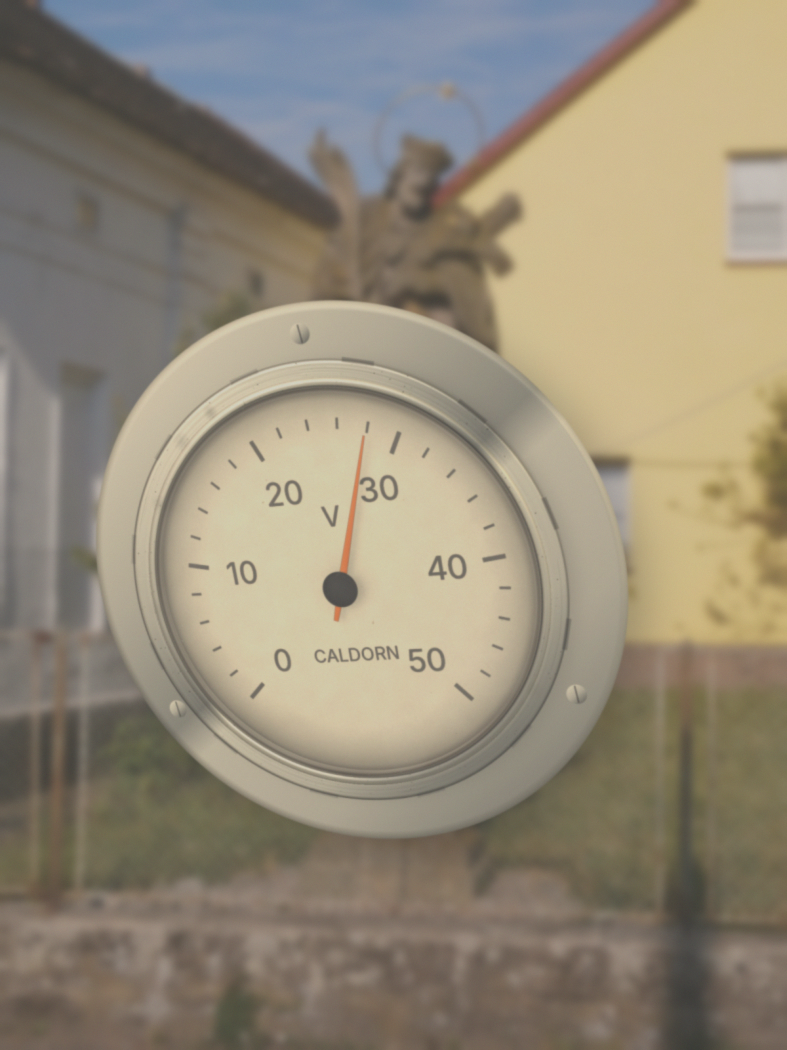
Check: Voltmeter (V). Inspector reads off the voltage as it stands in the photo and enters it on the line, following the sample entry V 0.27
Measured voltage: V 28
